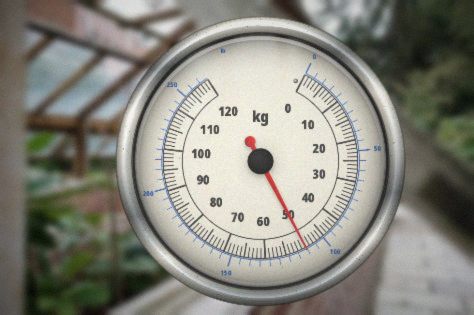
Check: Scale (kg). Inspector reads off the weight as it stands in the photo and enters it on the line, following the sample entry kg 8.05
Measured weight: kg 50
